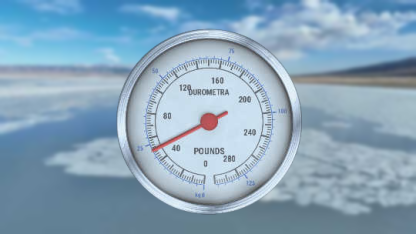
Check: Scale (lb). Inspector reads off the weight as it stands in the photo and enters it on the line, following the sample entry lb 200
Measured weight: lb 50
